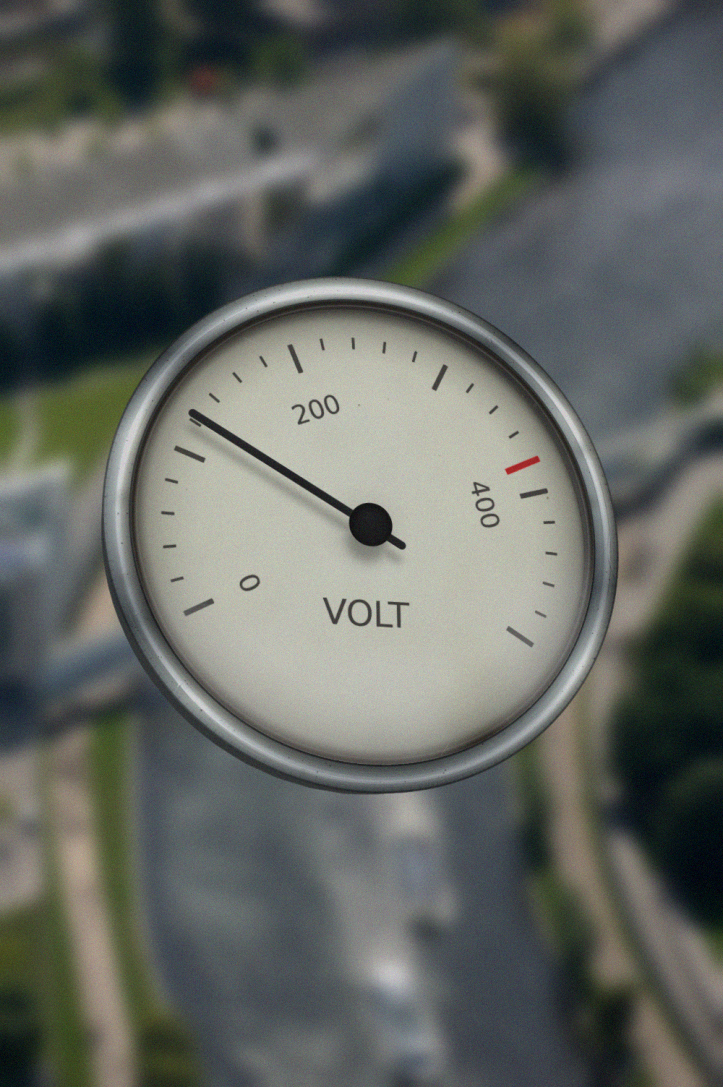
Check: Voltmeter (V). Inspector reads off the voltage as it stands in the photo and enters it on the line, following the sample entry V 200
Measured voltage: V 120
